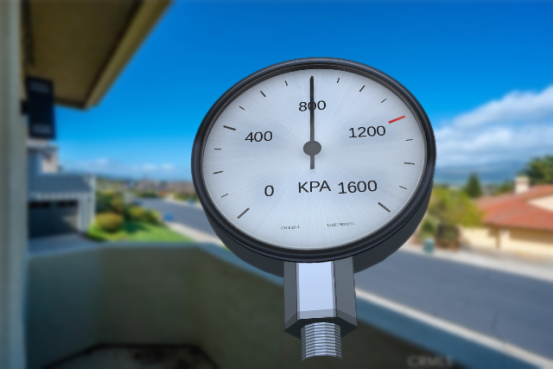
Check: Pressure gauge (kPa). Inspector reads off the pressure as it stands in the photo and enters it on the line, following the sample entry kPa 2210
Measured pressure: kPa 800
